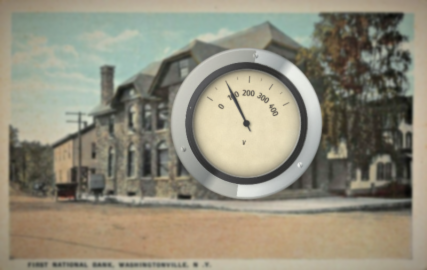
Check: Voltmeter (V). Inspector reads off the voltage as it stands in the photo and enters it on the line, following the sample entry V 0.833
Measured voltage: V 100
